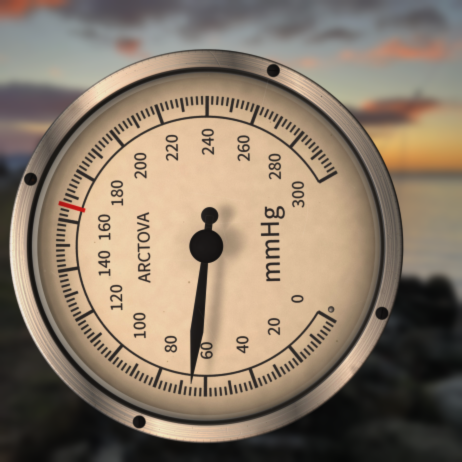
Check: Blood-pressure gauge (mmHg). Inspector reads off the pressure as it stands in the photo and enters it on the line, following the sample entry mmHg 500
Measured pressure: mmHg 66
